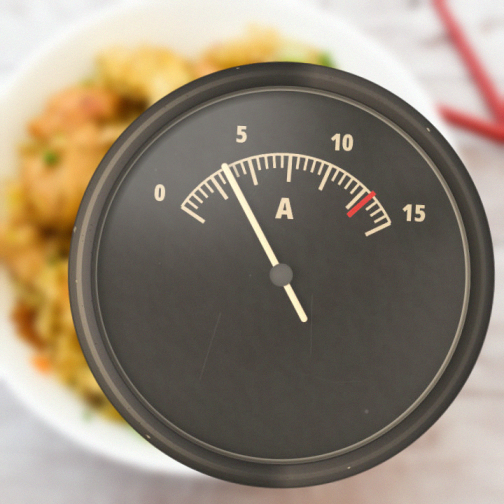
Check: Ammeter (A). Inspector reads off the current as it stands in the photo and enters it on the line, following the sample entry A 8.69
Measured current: A 3.5
